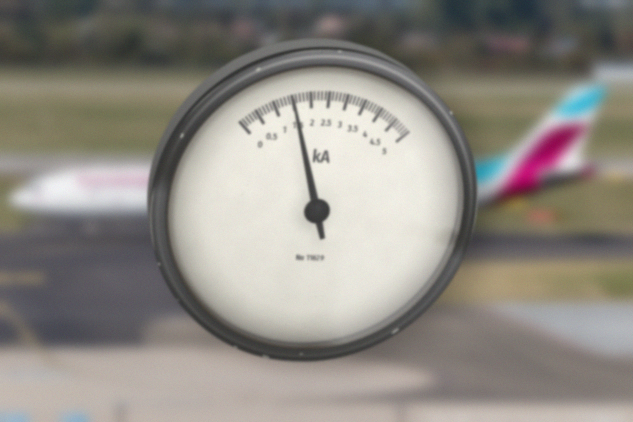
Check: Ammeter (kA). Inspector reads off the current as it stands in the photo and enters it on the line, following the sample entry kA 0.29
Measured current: kA 1.5
